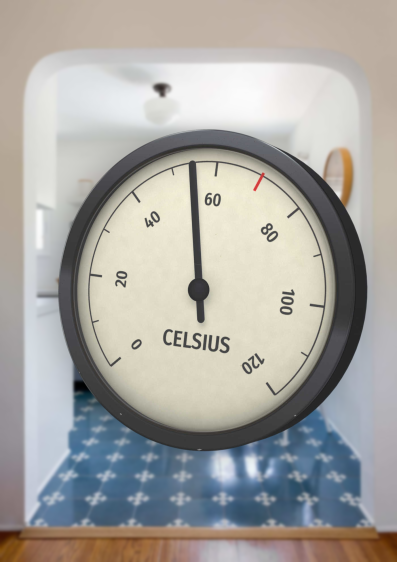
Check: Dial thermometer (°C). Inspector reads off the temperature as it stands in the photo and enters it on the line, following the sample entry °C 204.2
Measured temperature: °C 55
